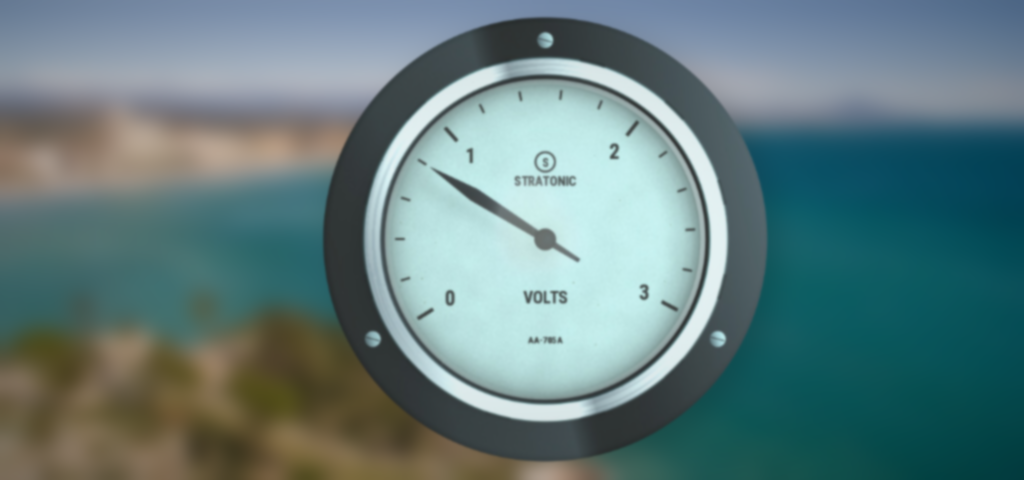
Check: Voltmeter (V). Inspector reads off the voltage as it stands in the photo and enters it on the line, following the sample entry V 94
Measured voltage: V 0.8
